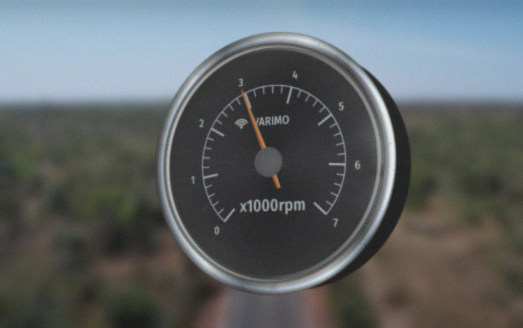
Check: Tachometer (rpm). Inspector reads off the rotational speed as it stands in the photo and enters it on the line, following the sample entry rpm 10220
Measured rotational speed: rpm 3000
